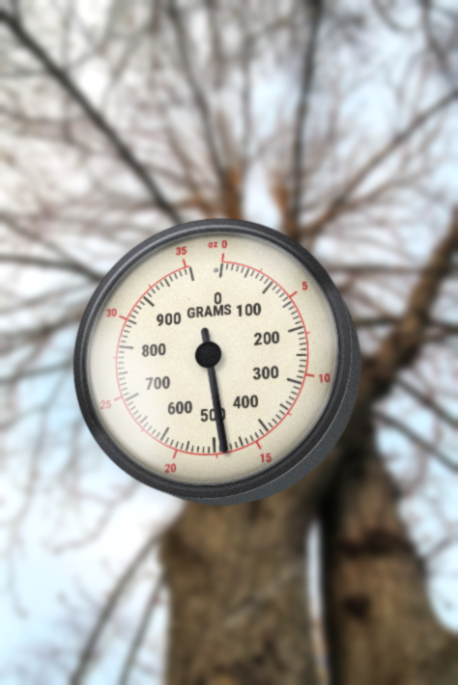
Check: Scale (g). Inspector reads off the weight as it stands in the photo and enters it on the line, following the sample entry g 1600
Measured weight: g 480
